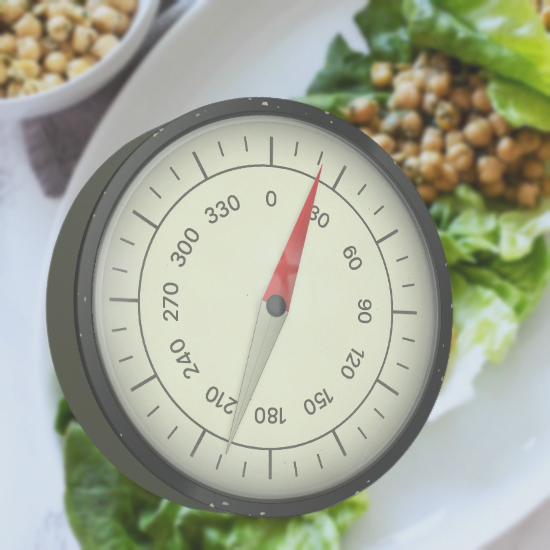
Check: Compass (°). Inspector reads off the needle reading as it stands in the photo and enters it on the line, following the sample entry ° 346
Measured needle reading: ° 20
